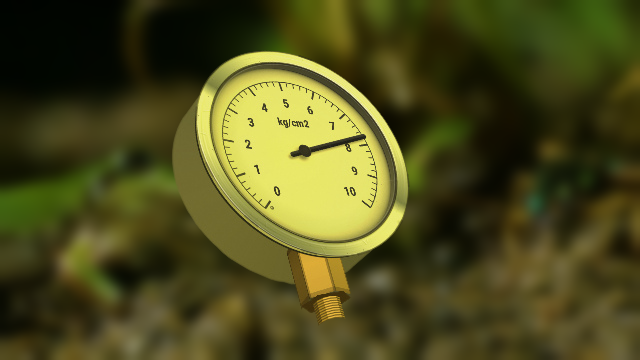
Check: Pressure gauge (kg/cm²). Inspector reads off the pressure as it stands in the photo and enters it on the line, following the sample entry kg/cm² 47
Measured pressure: kg/cm² 7.8
